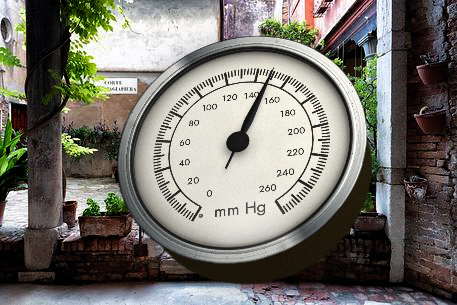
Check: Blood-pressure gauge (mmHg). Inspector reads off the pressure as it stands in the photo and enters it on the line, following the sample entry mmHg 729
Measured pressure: mmHg 150
